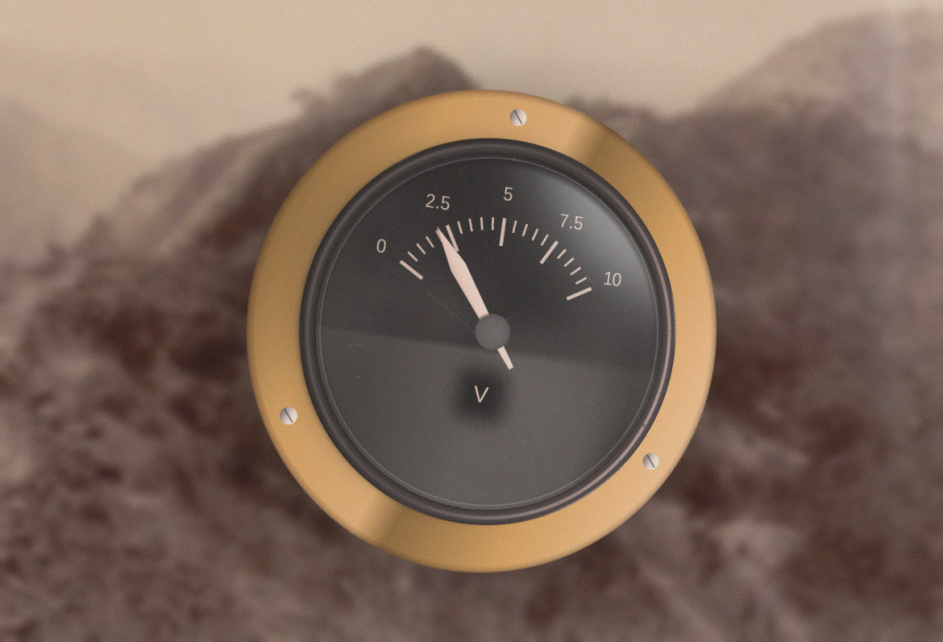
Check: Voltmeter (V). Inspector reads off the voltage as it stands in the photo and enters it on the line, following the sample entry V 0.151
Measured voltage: V 2
